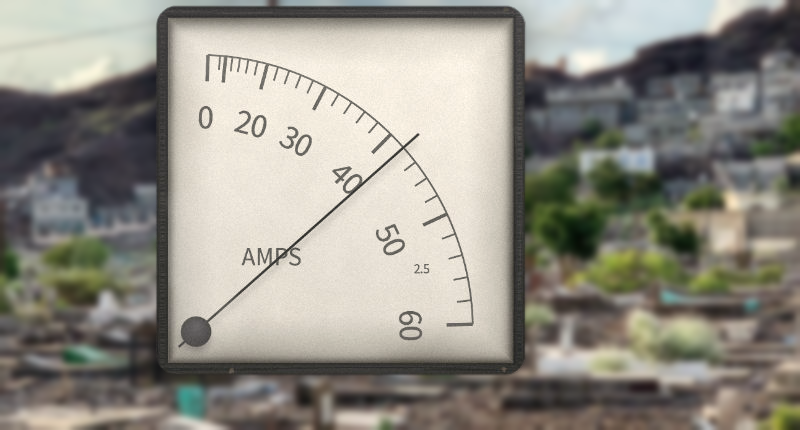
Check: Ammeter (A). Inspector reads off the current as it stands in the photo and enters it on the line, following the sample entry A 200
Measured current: A 42
